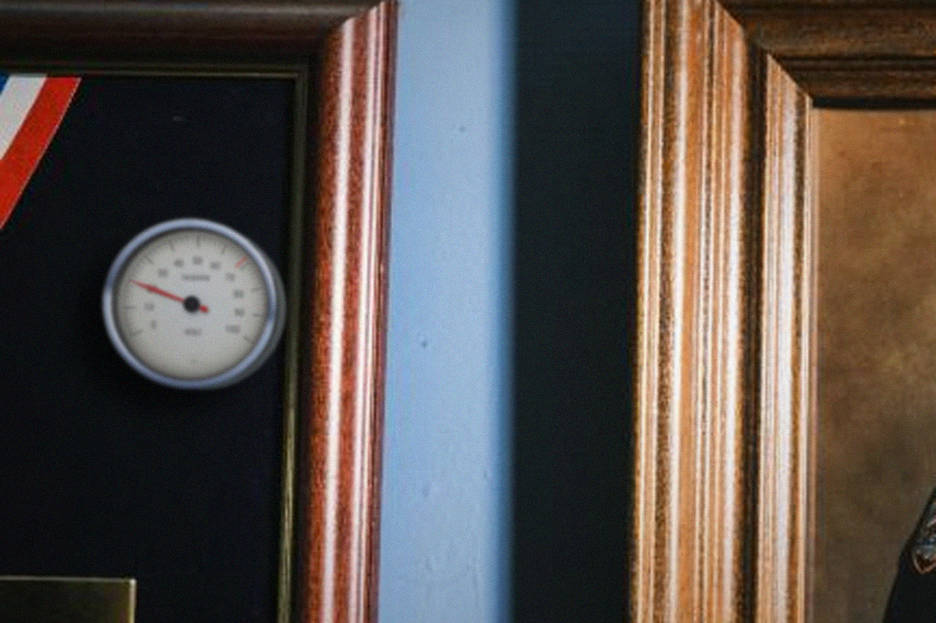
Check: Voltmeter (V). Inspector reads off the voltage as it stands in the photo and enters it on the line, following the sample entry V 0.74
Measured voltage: V 20
